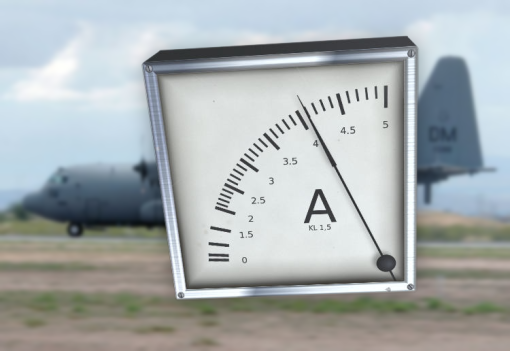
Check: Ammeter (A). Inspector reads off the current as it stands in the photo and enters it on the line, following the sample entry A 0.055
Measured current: A 4.1
